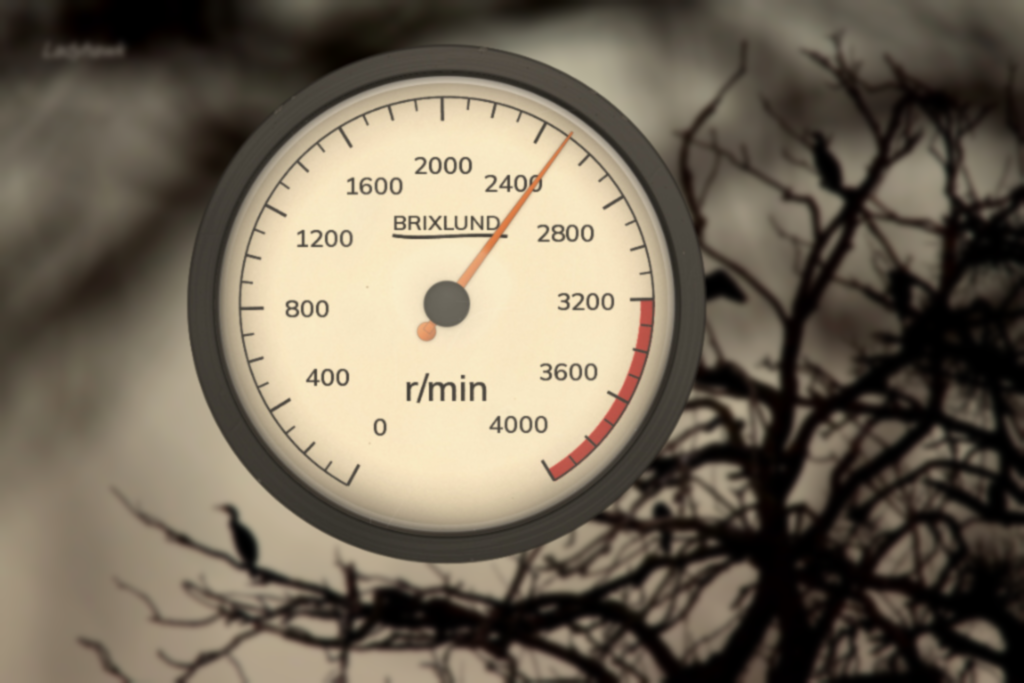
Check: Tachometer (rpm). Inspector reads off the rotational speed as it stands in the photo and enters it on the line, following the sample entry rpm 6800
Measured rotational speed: rpm 2500
